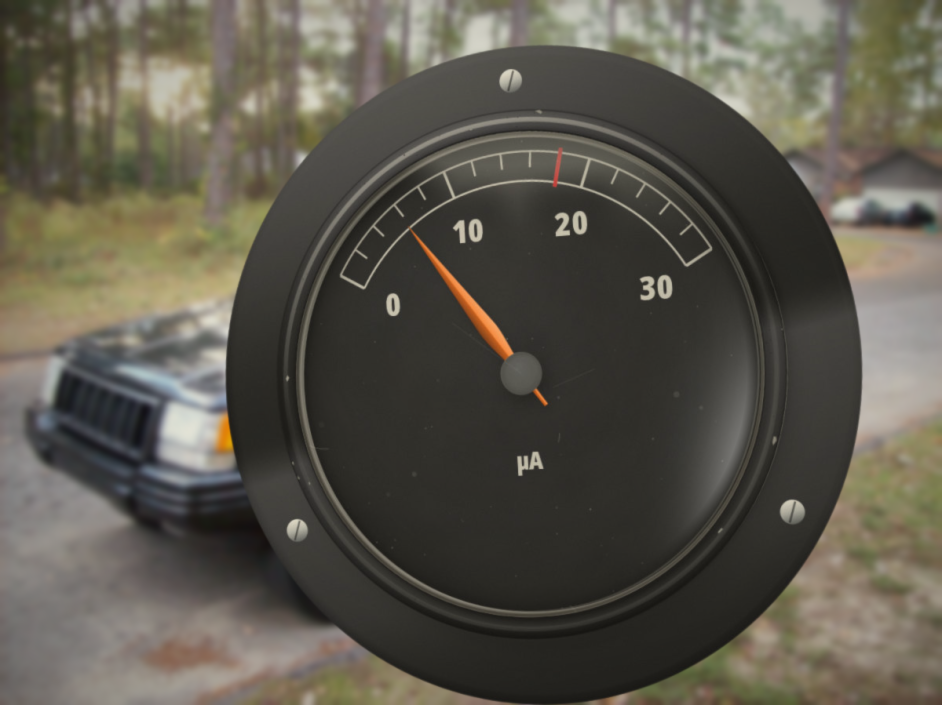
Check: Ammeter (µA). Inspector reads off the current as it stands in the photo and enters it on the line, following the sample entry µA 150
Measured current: µA 6
